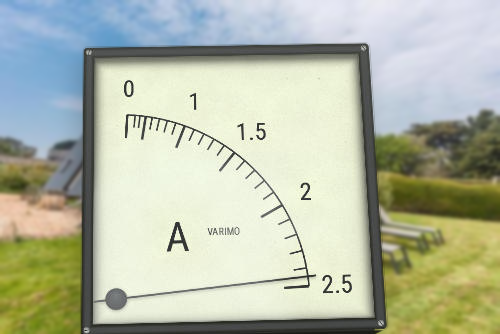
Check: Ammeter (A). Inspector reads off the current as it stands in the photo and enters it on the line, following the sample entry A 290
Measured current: A 2.45
